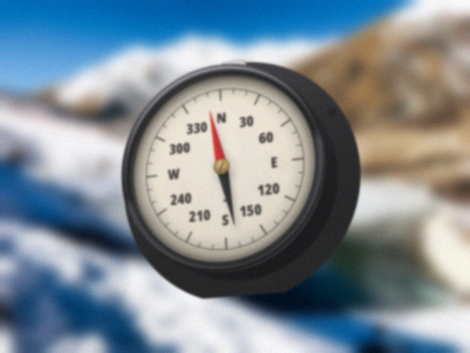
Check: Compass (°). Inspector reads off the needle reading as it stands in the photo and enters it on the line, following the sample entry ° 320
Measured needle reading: ° 350
